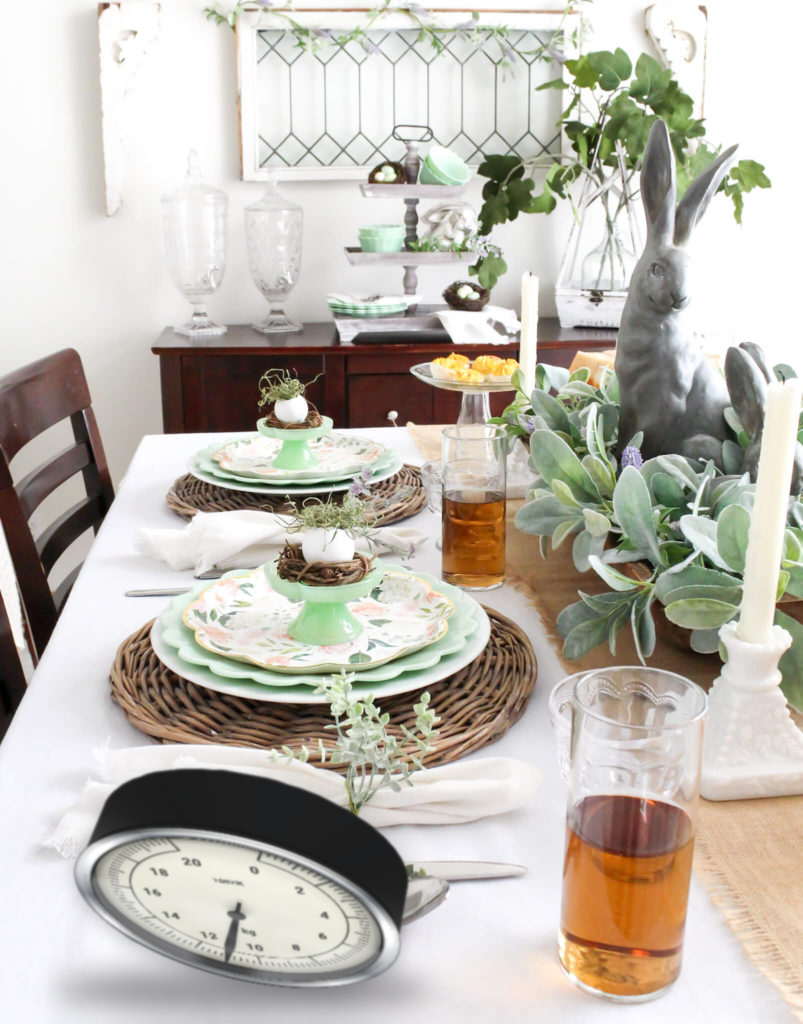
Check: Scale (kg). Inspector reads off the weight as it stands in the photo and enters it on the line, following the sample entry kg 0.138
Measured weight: kg 11
